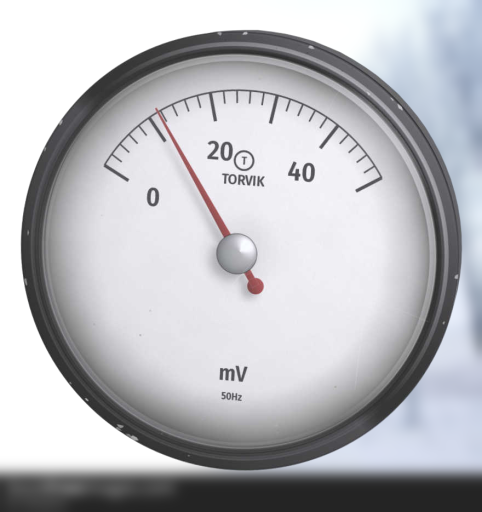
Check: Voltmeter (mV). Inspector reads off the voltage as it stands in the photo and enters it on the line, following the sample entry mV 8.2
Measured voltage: mV 12
